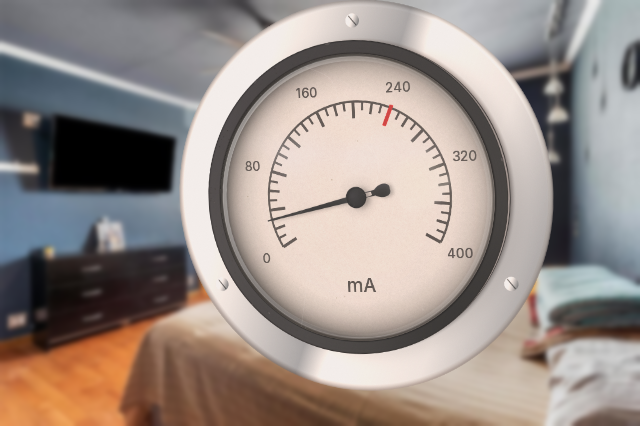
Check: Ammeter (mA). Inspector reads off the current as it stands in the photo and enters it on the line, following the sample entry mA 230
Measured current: mA 30
